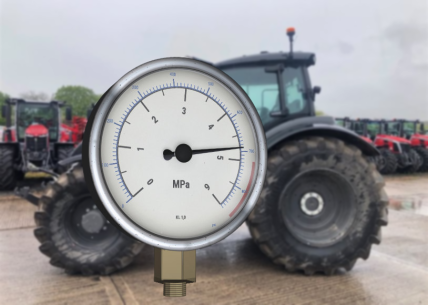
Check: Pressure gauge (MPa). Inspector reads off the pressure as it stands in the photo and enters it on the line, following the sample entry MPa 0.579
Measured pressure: MPa 4.75
